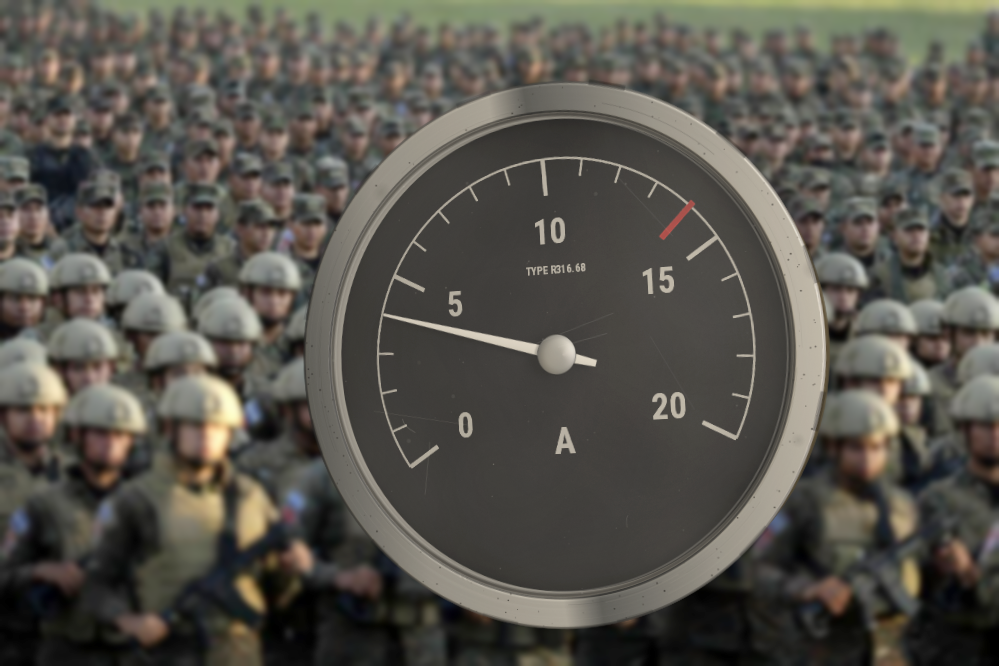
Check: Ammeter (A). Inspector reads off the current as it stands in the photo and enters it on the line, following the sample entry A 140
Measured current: A 4
